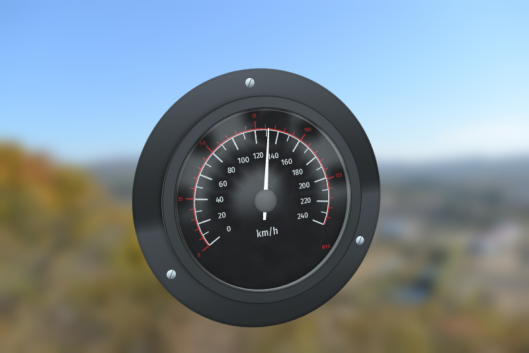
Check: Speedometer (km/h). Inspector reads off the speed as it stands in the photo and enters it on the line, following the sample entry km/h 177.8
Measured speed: km/h 130
